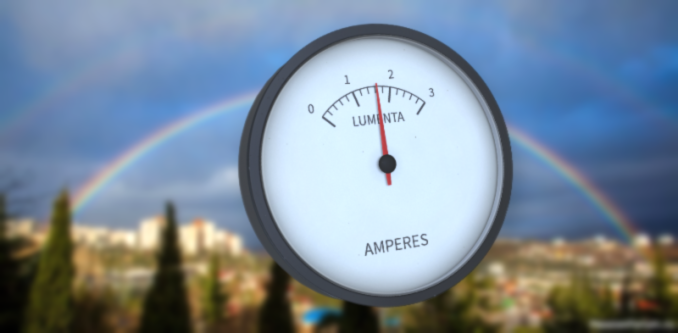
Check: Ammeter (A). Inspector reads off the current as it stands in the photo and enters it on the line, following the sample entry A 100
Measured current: A 1.6
